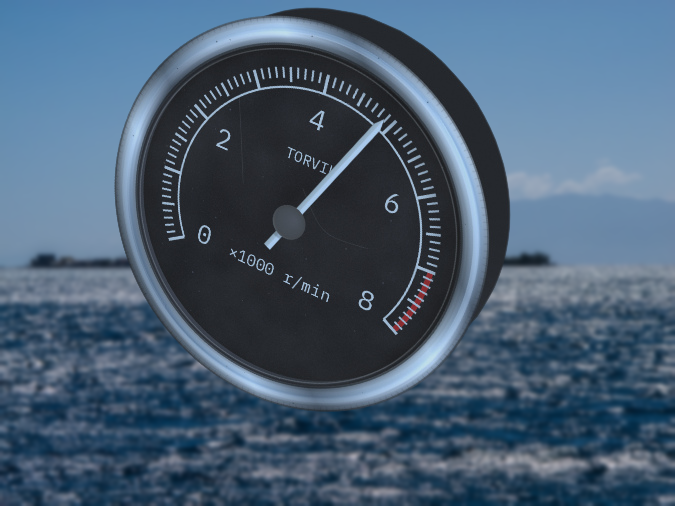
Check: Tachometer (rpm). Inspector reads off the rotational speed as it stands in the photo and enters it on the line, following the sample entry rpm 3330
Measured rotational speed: rpm 4900
